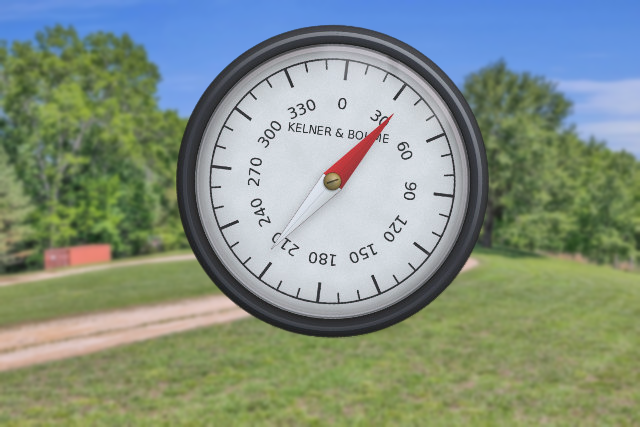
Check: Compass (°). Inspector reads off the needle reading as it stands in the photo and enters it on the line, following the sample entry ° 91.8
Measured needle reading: ° 35
